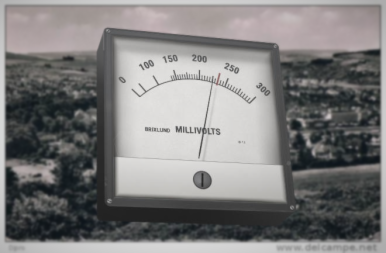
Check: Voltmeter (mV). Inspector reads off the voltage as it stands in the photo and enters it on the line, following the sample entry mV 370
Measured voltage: mV 225
